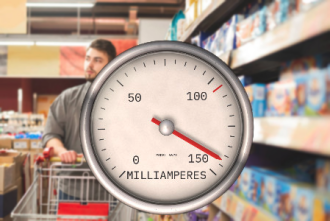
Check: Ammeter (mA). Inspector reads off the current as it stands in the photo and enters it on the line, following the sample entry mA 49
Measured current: mA 142.5
